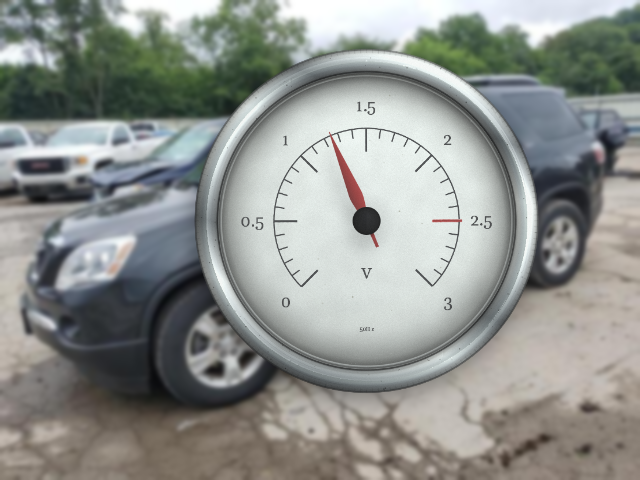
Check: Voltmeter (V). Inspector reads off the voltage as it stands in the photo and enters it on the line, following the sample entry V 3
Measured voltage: V 1.25
